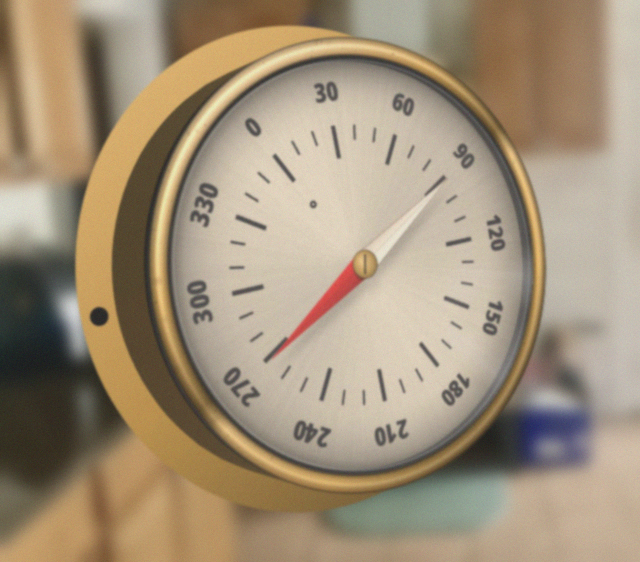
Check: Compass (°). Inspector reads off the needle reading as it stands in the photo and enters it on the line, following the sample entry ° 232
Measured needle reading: ° 270
